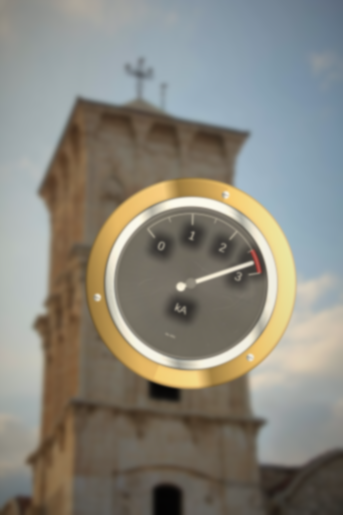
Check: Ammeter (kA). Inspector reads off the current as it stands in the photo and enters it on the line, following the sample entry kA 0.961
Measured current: kA 2.75
